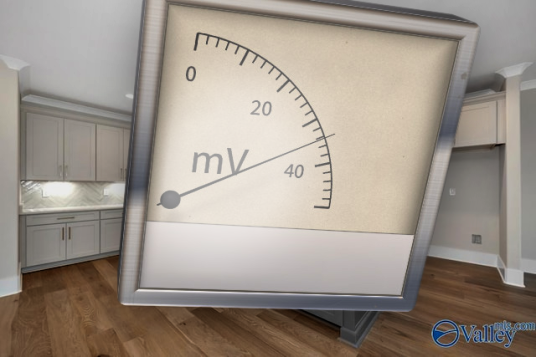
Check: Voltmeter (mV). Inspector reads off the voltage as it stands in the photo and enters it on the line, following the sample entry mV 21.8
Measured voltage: mV 34
